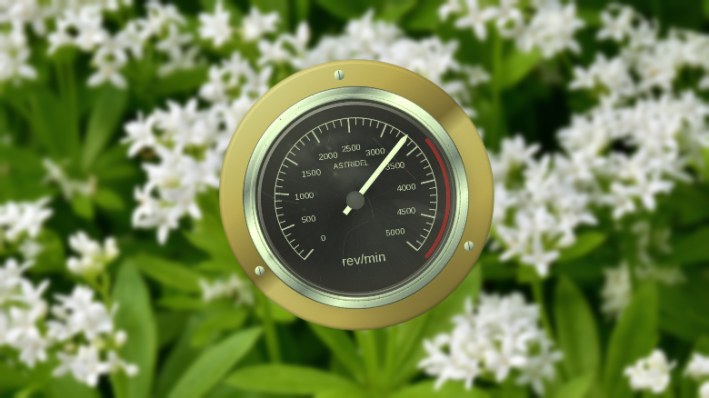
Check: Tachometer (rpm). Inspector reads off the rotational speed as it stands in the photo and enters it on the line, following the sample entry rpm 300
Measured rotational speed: rpm 3300
